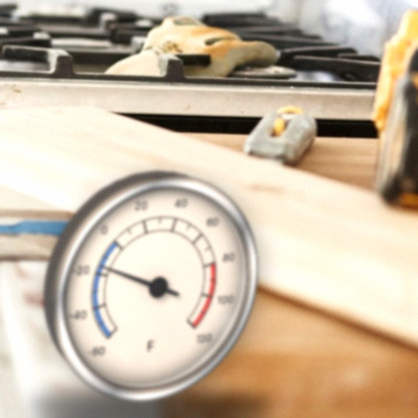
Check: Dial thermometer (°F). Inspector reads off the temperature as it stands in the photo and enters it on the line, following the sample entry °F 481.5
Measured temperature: °F -15
